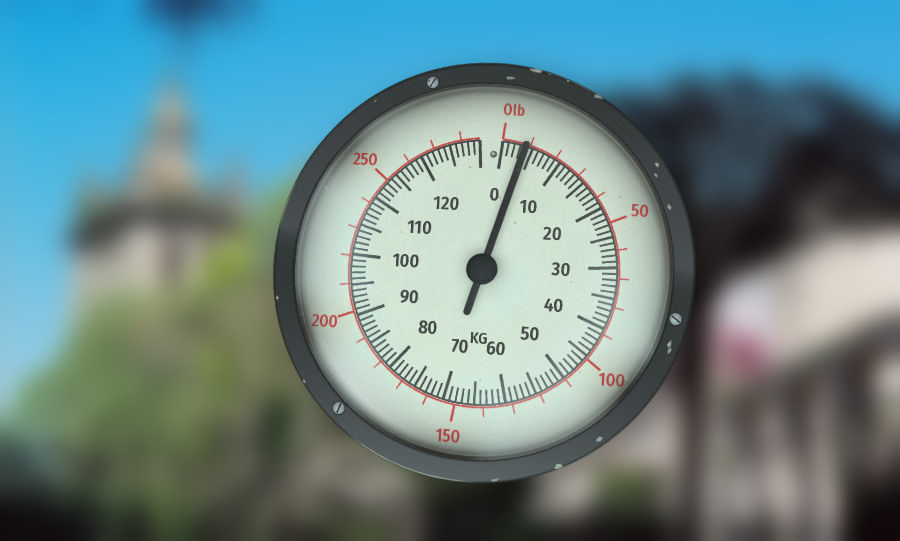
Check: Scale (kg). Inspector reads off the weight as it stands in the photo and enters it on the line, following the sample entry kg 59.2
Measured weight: kg 4
